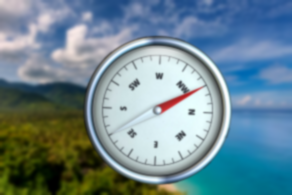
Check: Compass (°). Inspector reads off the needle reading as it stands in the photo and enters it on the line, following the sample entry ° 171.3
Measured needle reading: ° 330
